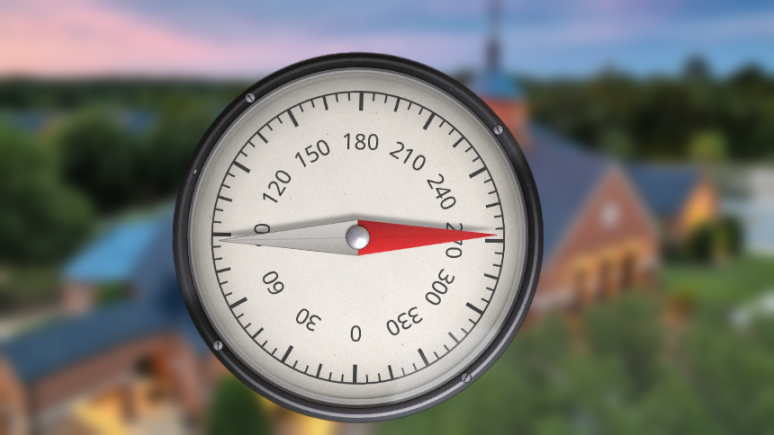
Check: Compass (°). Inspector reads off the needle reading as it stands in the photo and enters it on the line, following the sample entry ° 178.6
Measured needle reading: ° 267.5
